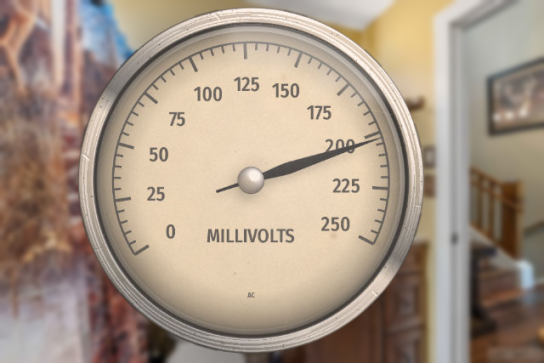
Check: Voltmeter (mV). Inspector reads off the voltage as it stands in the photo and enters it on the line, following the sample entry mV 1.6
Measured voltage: mV 202.5
